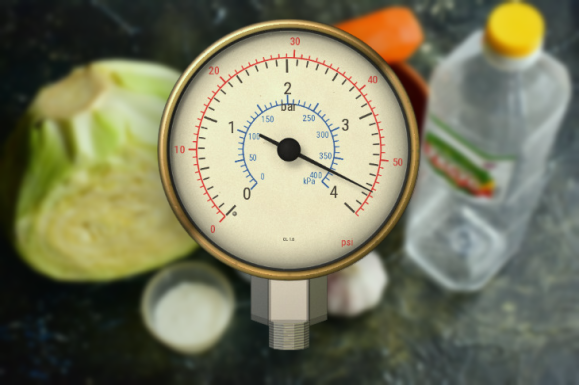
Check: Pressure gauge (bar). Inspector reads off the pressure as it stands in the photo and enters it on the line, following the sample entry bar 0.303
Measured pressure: bar 3.75
